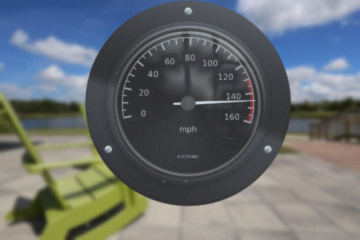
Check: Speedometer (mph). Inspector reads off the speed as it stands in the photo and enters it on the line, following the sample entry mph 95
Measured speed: mph 145
